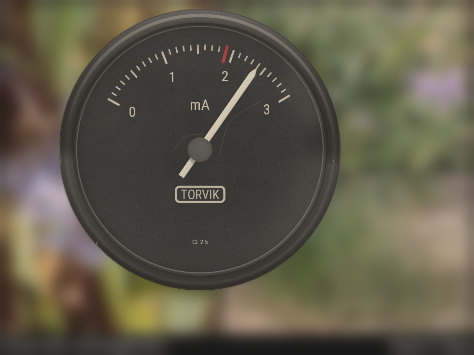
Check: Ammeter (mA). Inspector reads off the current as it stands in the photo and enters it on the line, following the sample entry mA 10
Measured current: mA 2.4
